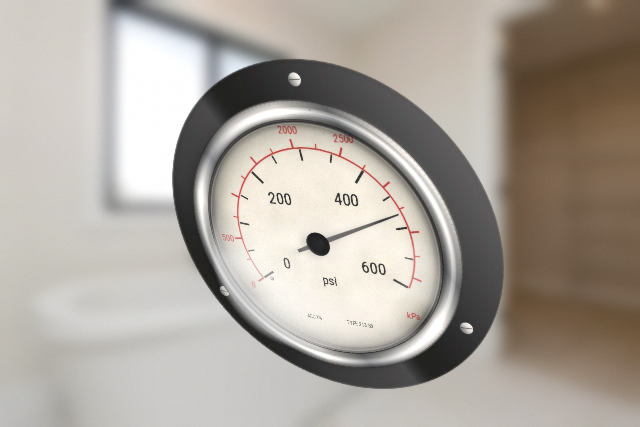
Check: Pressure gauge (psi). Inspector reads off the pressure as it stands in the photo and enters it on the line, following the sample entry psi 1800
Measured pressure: psi 475
